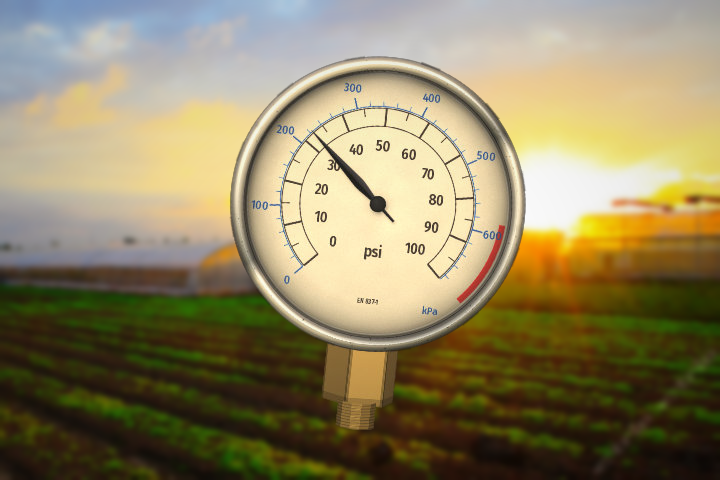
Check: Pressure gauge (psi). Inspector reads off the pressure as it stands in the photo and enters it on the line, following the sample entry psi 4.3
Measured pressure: psi 32.5
